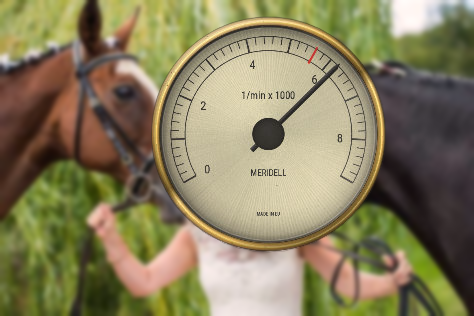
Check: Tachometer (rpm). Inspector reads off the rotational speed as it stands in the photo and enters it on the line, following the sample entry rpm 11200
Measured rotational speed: rpm 6200
